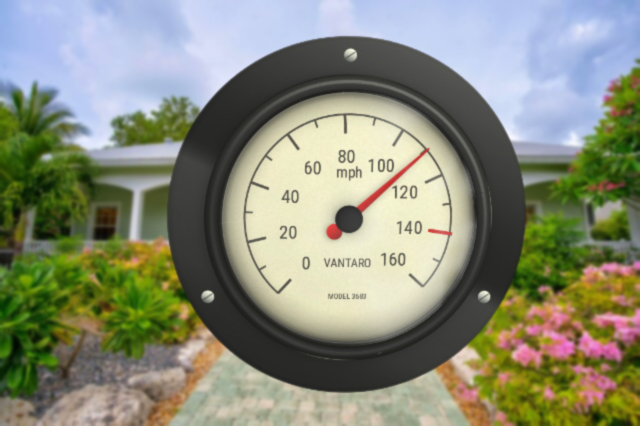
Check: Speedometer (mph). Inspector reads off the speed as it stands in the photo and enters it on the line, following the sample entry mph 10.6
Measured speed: mph 110
